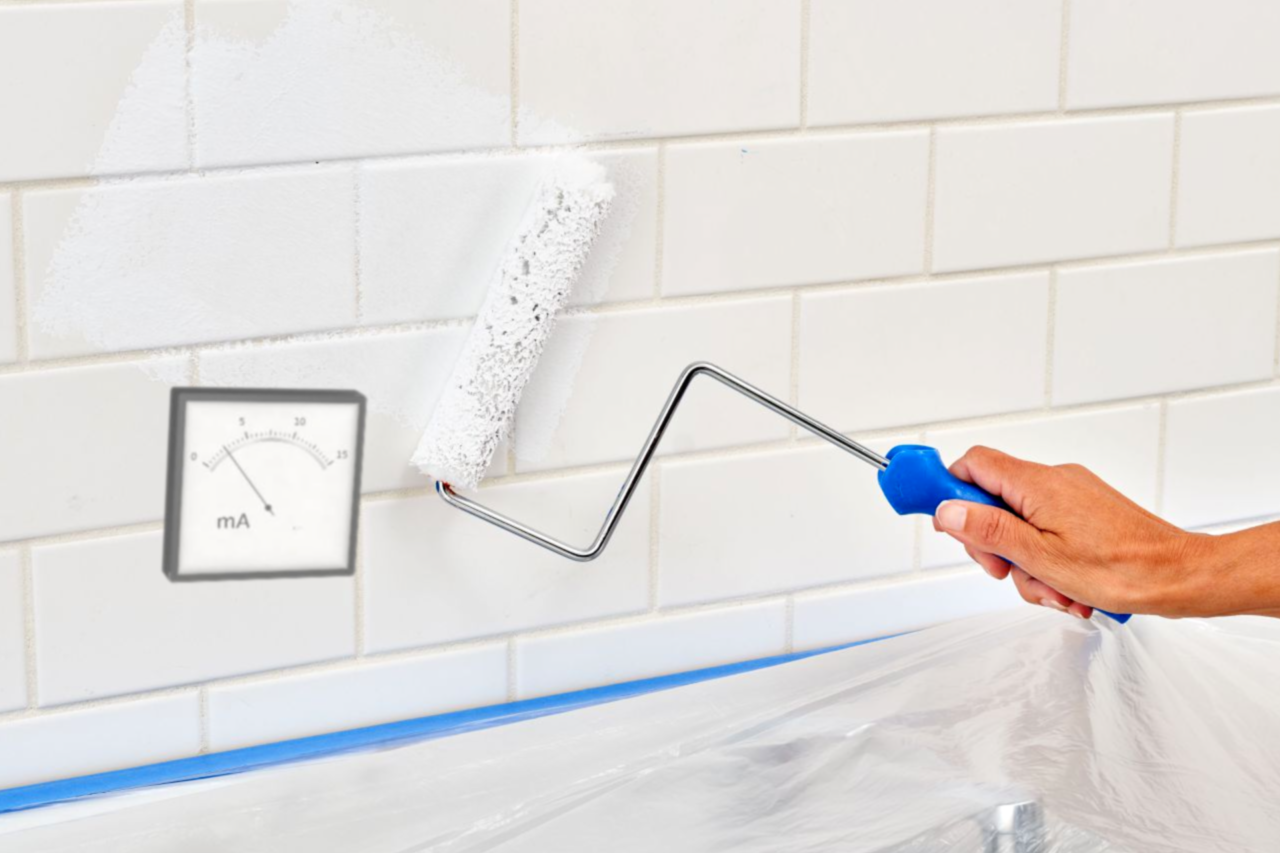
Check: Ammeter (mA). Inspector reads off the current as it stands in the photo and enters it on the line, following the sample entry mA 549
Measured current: mA 2.5
